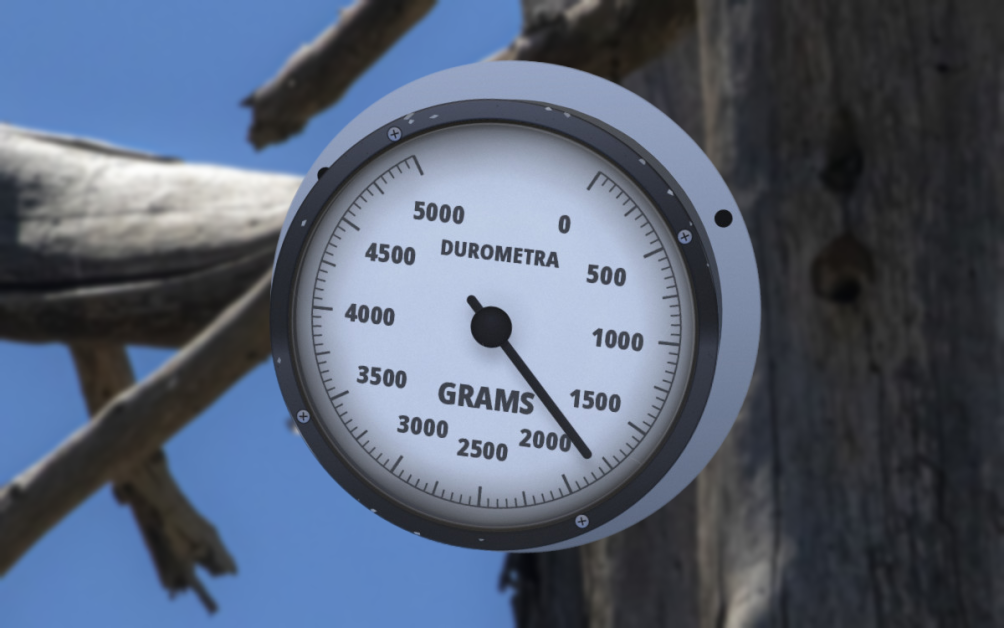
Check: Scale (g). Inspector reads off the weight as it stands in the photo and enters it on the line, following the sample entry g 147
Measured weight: g 1800
